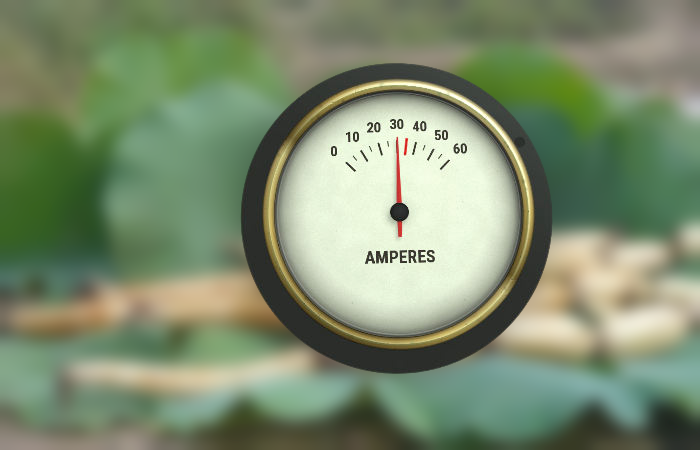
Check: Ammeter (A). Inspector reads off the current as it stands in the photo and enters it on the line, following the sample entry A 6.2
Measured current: A 30
